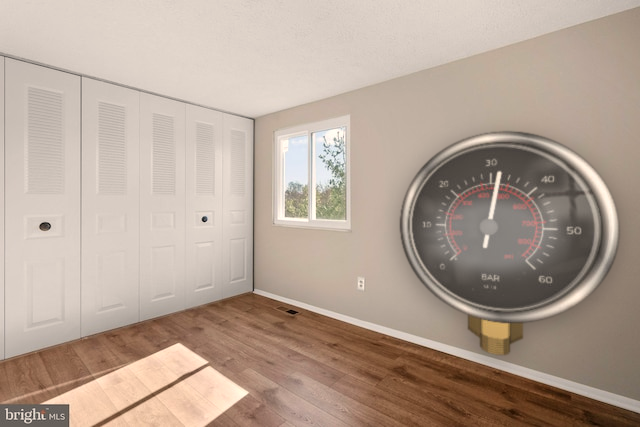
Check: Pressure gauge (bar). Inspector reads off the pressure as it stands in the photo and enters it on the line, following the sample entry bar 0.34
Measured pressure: bar 32
